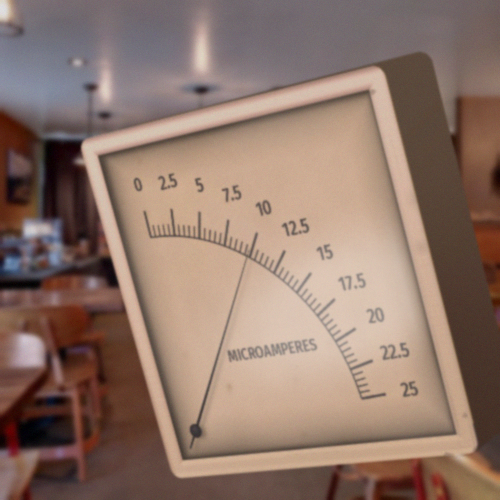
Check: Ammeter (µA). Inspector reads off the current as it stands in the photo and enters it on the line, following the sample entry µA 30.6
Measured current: µA 10
